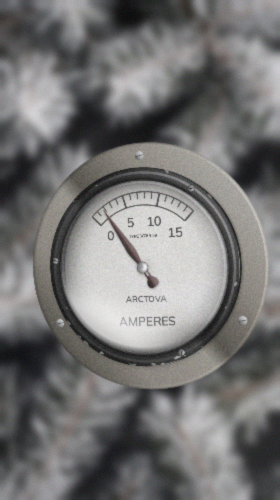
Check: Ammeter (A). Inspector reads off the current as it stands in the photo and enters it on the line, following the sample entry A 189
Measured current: A 2
